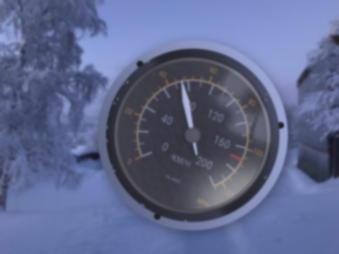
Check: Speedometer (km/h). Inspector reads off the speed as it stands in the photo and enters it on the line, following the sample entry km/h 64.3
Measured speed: km/h 75
